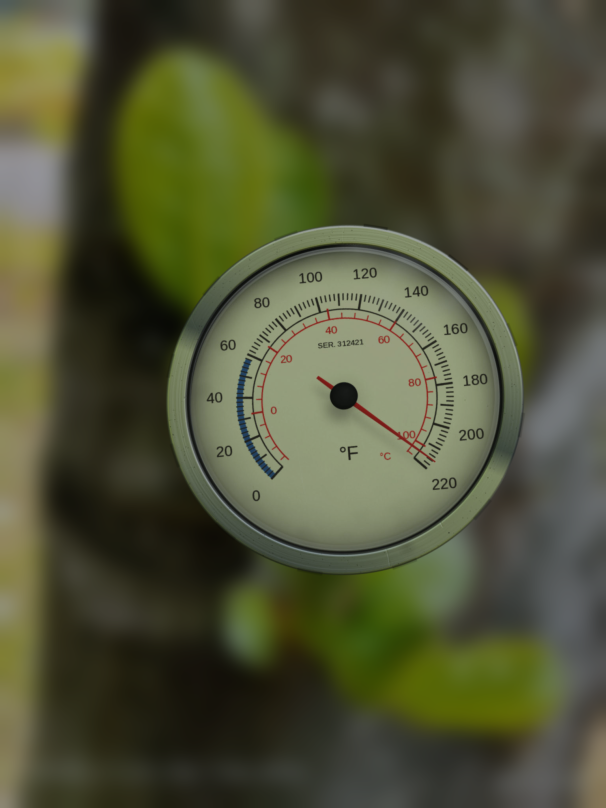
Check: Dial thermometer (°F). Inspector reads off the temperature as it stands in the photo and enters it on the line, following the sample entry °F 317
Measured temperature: °F 216
